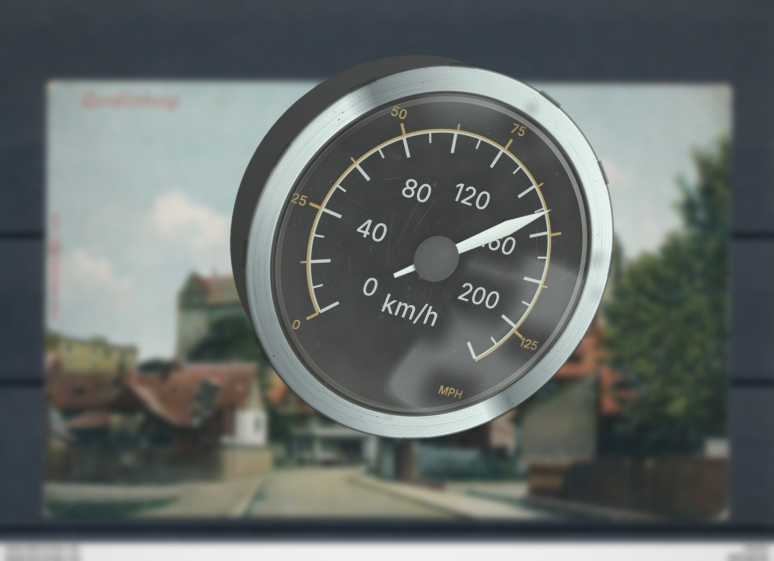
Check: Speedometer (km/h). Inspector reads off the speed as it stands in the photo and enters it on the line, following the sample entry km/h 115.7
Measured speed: km/h 150
